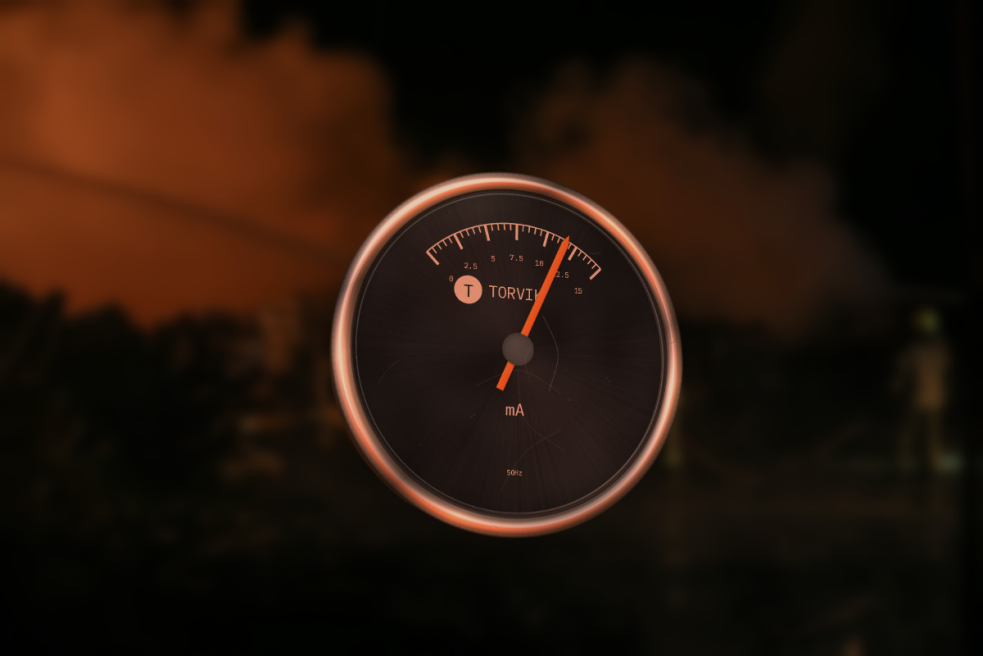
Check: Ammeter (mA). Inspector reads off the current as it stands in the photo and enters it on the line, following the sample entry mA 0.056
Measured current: mA 11.5
